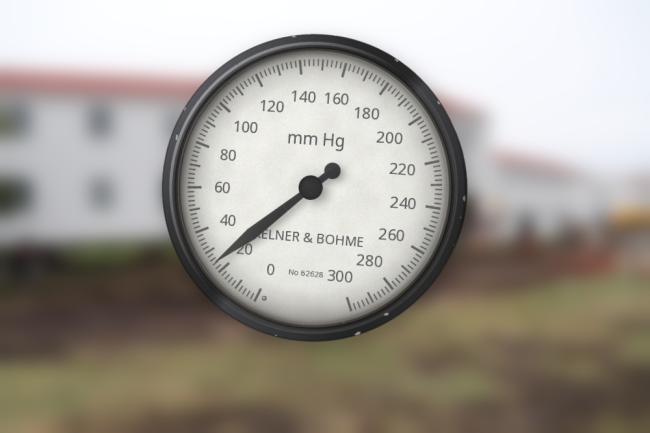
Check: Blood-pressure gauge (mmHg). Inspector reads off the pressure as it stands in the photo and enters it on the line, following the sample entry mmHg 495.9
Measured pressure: mmHg 24
